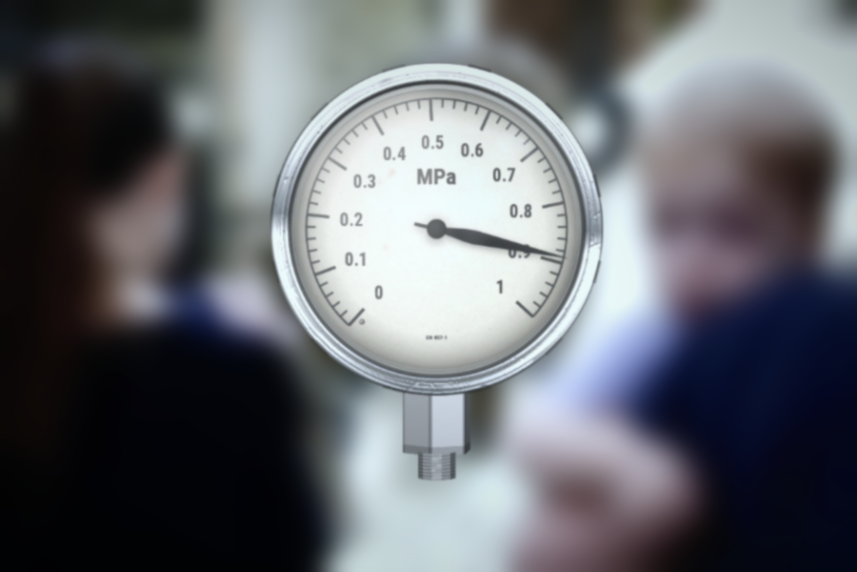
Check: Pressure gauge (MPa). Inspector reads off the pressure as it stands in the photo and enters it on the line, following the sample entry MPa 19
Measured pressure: MPa 0.89
